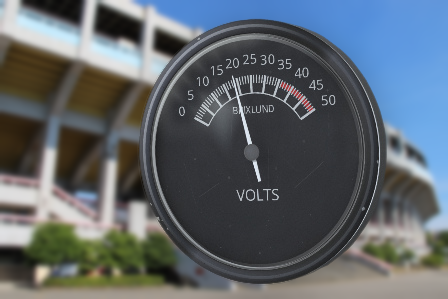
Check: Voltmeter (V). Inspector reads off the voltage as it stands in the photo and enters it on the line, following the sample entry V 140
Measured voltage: V 20
